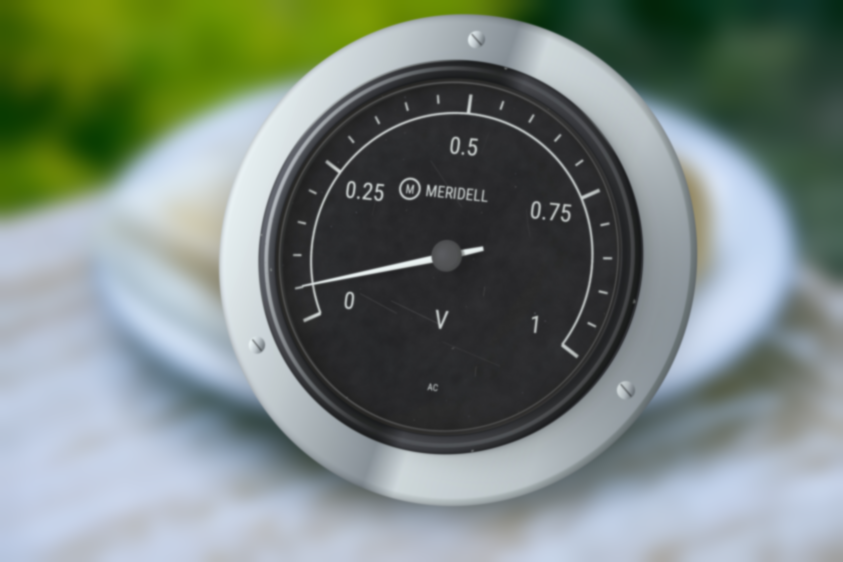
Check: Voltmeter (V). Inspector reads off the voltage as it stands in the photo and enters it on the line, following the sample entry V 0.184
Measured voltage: V 0.05
